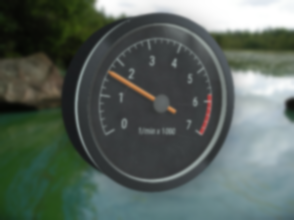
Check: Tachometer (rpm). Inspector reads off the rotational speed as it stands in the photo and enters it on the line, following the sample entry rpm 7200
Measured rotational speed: rpm 1600
